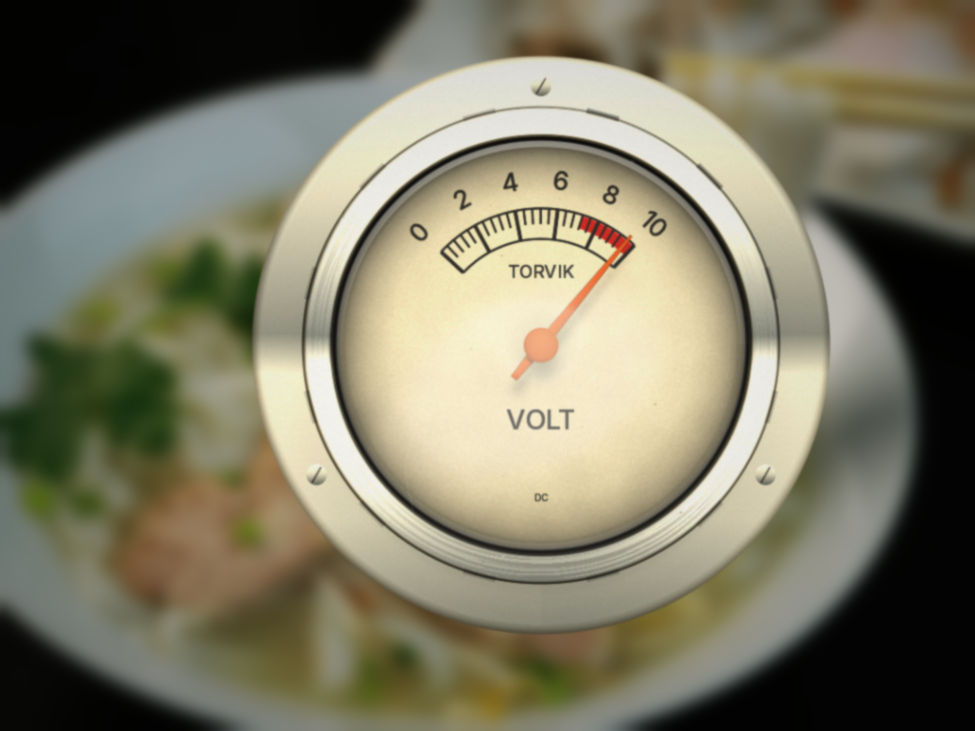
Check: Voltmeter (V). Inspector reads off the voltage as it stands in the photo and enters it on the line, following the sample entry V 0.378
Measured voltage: V 9.6
